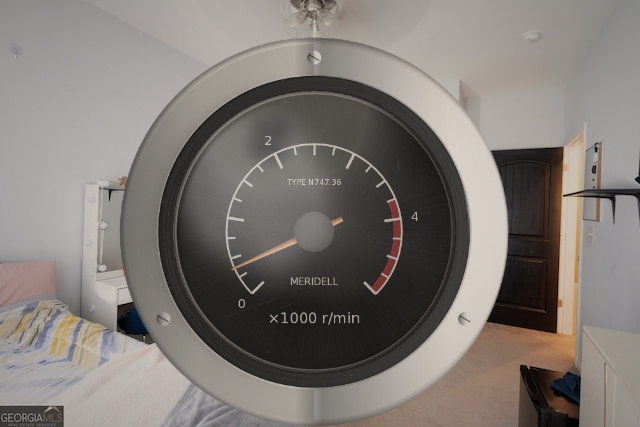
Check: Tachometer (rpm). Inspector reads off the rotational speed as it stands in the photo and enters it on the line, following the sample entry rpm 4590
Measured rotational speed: rpm 375
